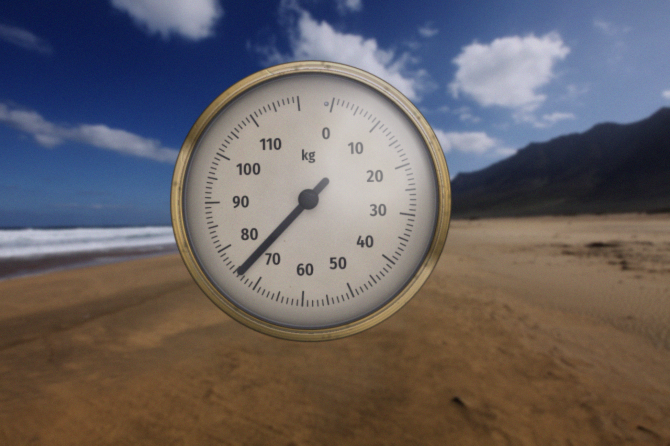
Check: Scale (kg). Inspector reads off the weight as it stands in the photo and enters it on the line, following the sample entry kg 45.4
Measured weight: kg 74
